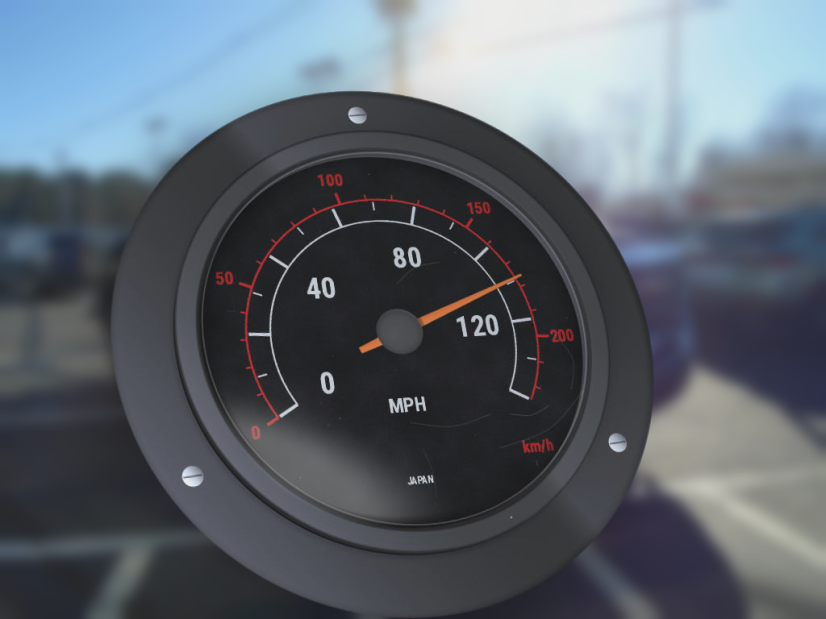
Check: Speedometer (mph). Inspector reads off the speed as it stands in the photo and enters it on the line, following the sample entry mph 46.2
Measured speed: mph 110
